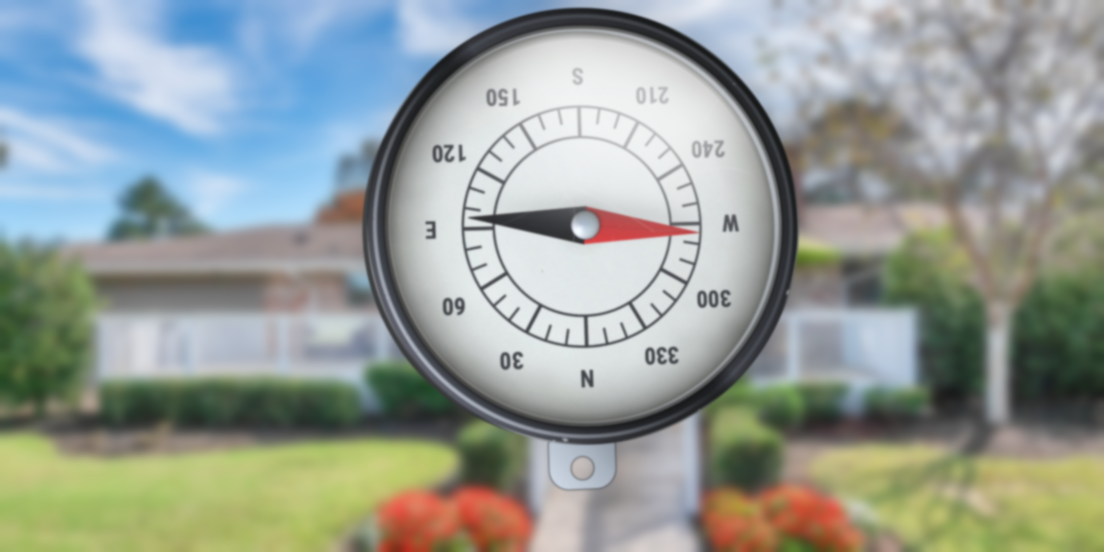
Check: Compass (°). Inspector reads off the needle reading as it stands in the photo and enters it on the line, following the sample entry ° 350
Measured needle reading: ° 275
